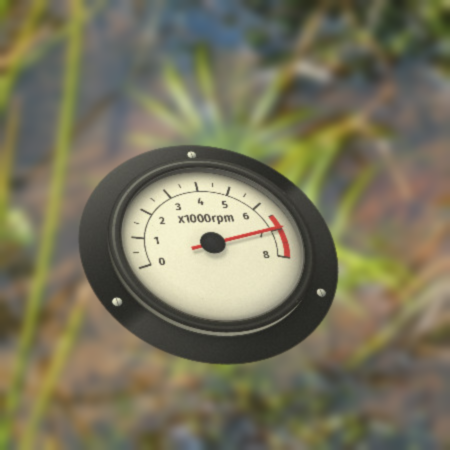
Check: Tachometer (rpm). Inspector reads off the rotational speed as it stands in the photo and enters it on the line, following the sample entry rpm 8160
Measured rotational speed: rpm 7000
